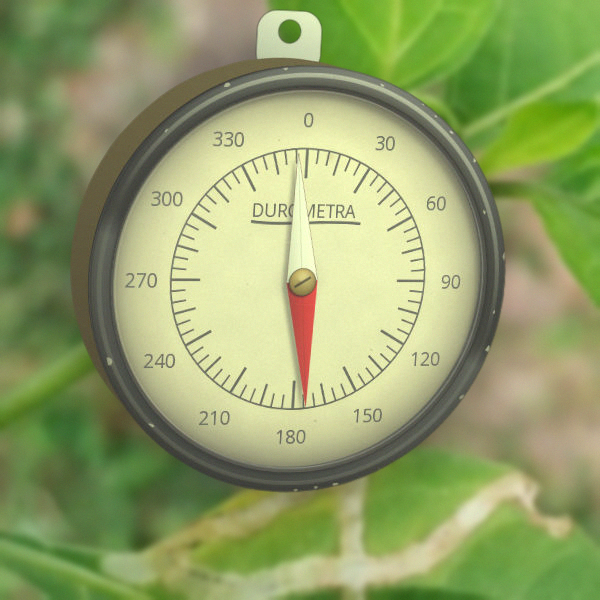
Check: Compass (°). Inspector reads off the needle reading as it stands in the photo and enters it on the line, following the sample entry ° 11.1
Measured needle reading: ° 175
